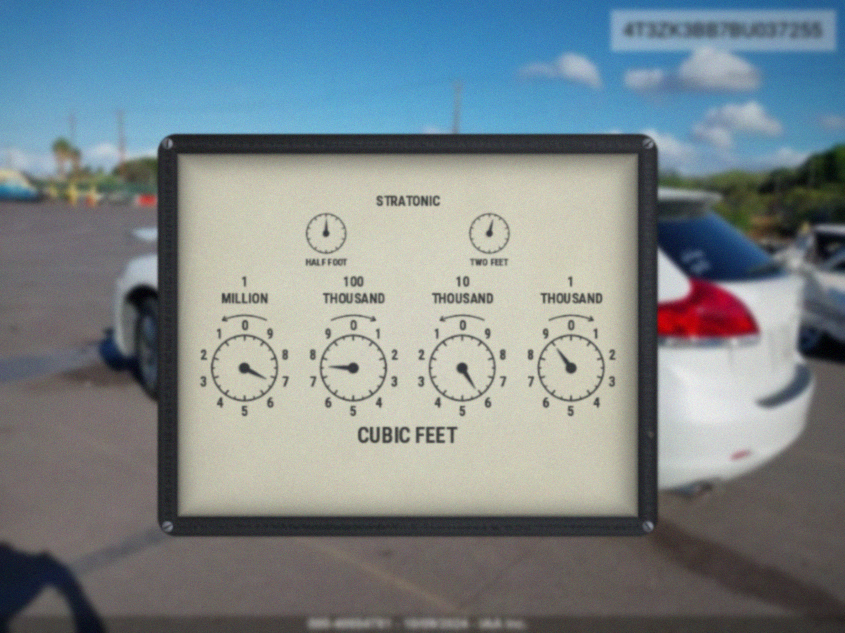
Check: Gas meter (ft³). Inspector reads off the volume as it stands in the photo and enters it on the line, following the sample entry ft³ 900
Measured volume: ft³ 675900
